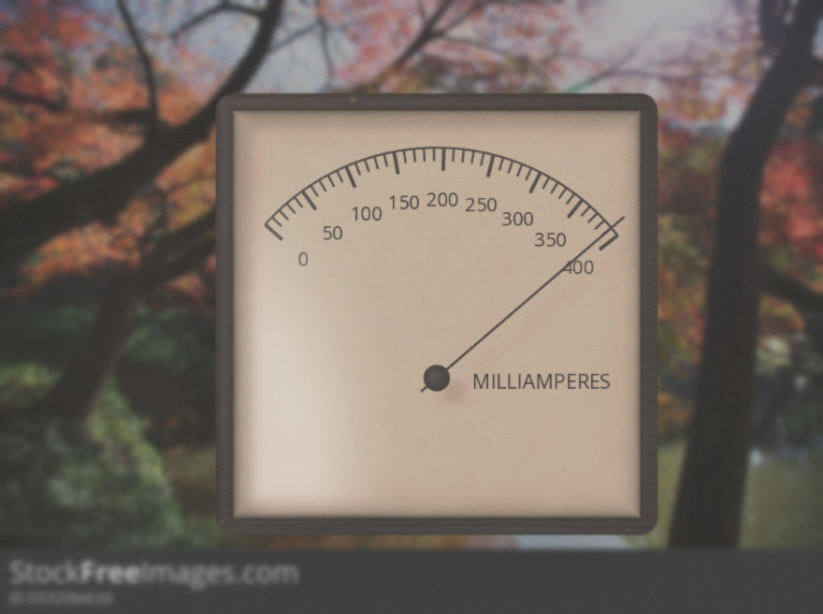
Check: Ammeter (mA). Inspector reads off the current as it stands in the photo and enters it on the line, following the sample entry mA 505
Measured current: mA 390
